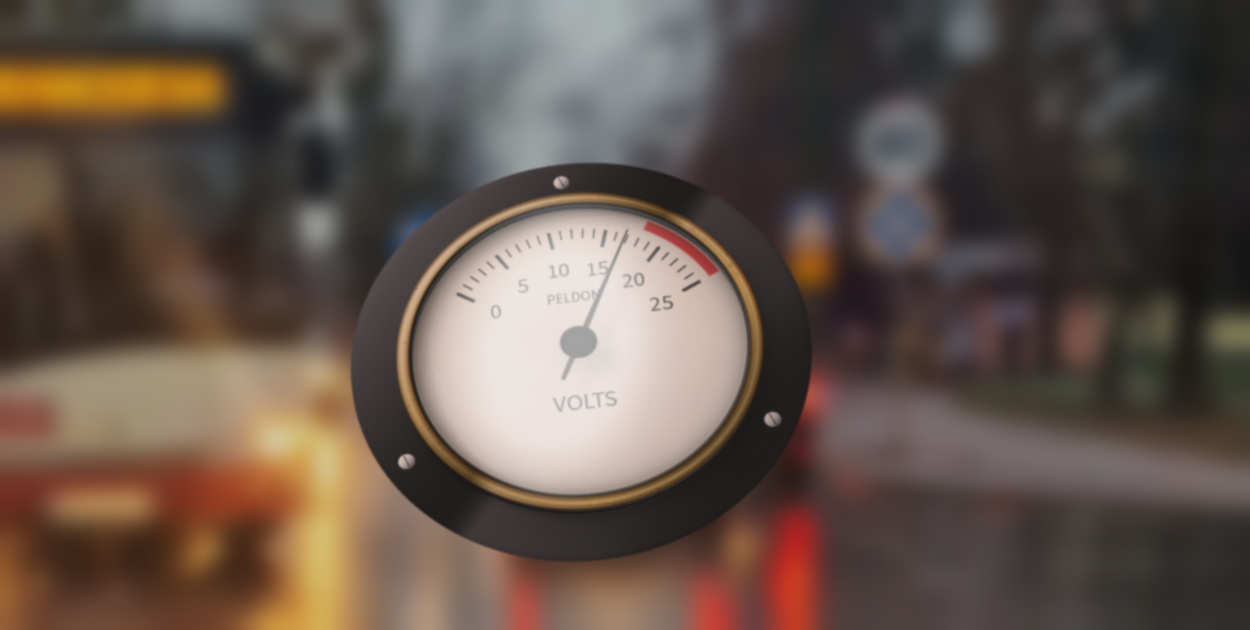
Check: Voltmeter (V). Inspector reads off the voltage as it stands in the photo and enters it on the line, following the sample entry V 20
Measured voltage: V 17
